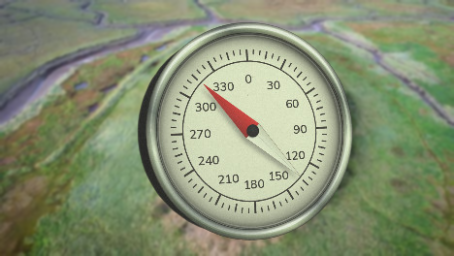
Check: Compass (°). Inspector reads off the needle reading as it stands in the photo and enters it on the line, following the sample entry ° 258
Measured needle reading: ° 315
